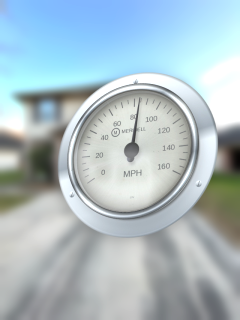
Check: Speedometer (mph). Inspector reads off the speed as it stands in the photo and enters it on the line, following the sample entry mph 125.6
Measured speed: mph 85
